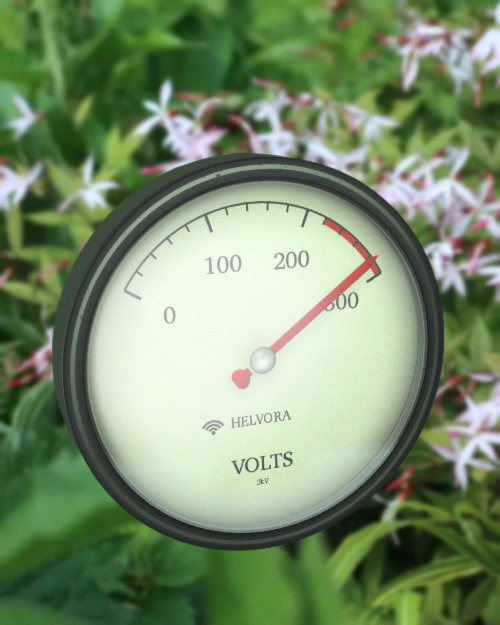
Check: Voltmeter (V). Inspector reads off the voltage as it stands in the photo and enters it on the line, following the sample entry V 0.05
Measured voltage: V 280
